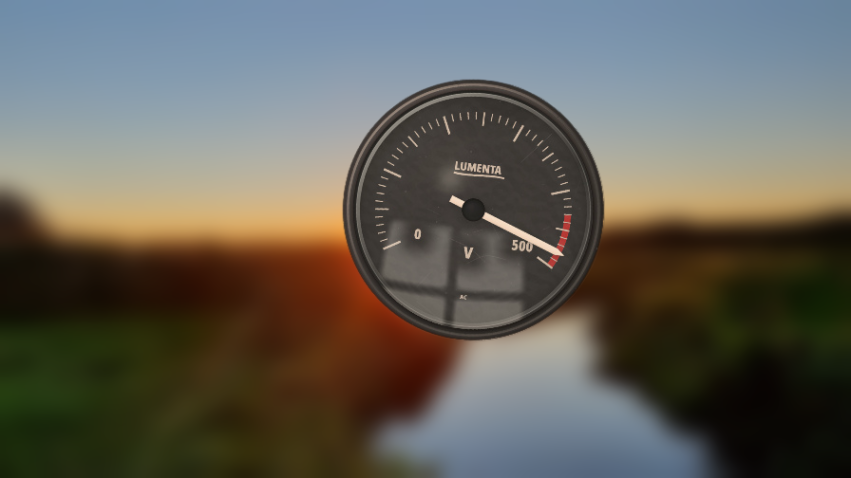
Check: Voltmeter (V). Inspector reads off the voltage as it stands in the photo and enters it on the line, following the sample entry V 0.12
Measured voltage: V 480
